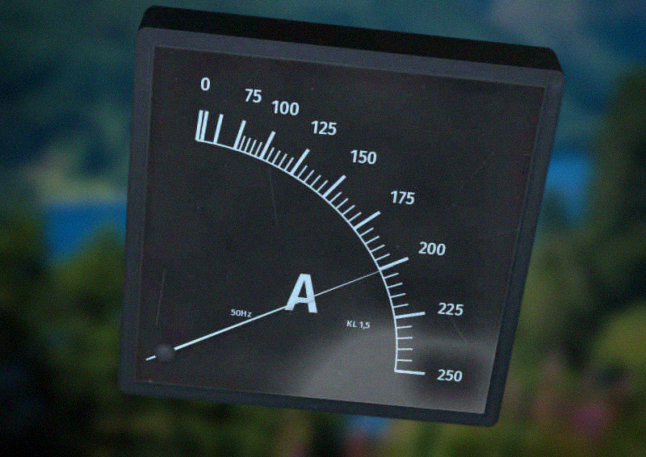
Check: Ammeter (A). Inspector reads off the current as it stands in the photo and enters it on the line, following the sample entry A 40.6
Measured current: A 200
